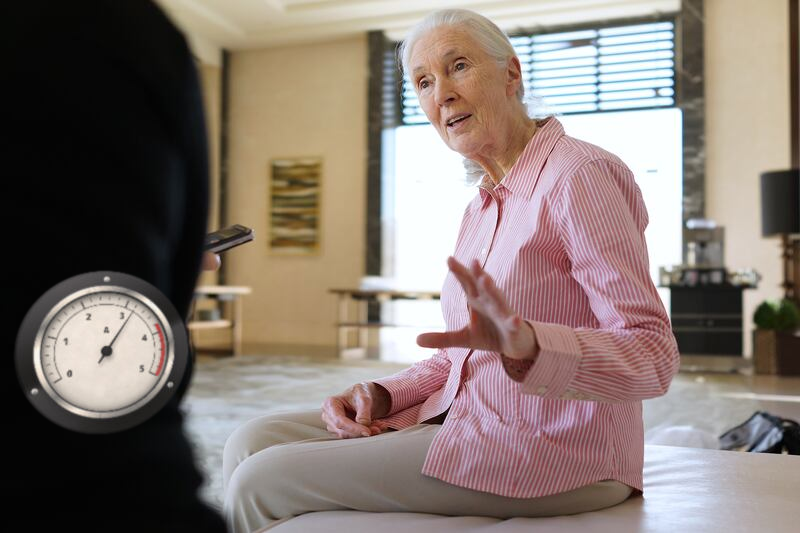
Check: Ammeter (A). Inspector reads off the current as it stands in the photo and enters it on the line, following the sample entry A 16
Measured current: A 3.2
